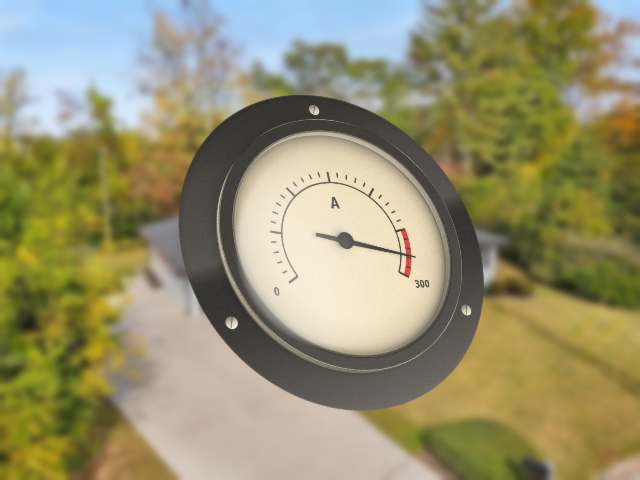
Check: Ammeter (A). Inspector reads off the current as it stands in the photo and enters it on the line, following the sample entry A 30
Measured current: A 280
